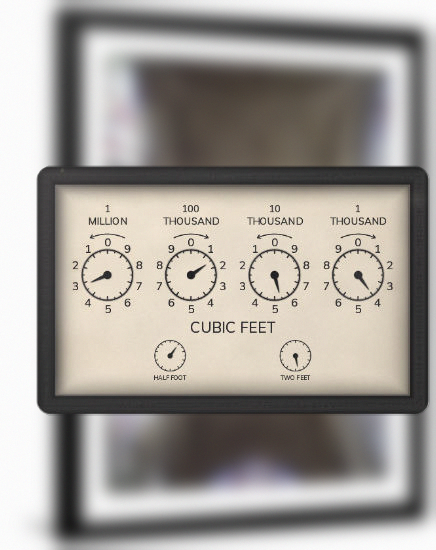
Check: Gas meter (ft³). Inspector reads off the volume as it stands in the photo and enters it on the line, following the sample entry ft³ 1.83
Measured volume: ft³ 315400
